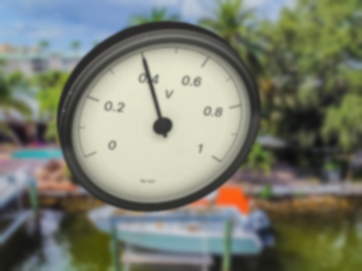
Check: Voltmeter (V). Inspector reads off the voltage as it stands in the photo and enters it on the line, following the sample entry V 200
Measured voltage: V 0.4
